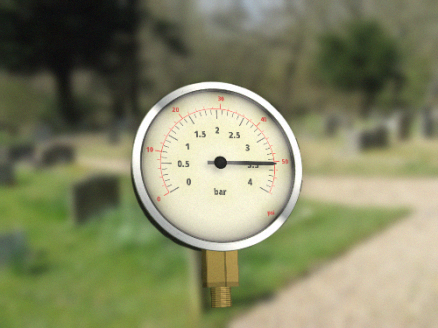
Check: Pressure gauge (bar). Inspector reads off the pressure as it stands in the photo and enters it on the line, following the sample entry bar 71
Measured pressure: bar 3.5
